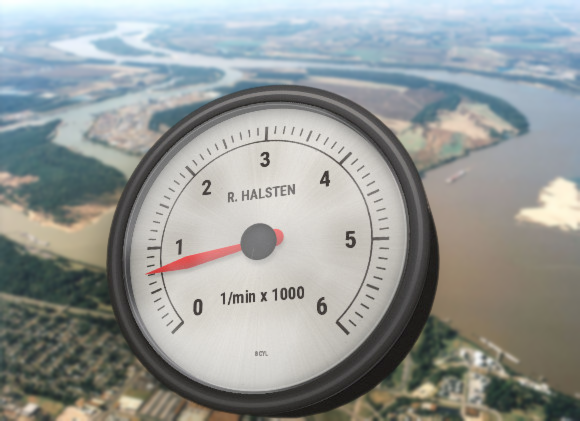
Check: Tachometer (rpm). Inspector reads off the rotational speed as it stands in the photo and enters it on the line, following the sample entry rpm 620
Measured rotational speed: rpm 700
